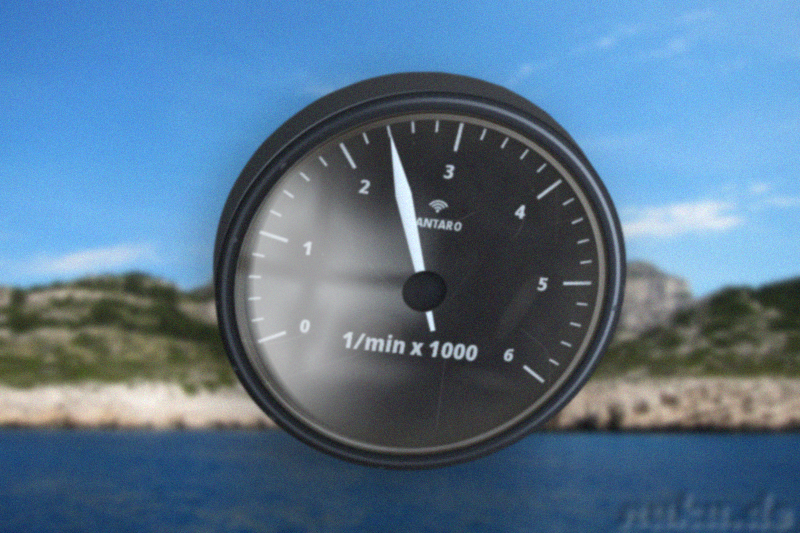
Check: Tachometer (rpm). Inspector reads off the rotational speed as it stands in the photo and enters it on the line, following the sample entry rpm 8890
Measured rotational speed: rpm 2400
